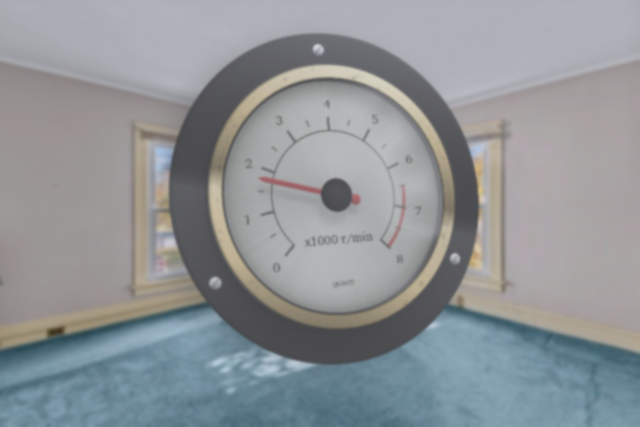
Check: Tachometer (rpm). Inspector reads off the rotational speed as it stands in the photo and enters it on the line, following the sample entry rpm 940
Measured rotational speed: rpm 1750
